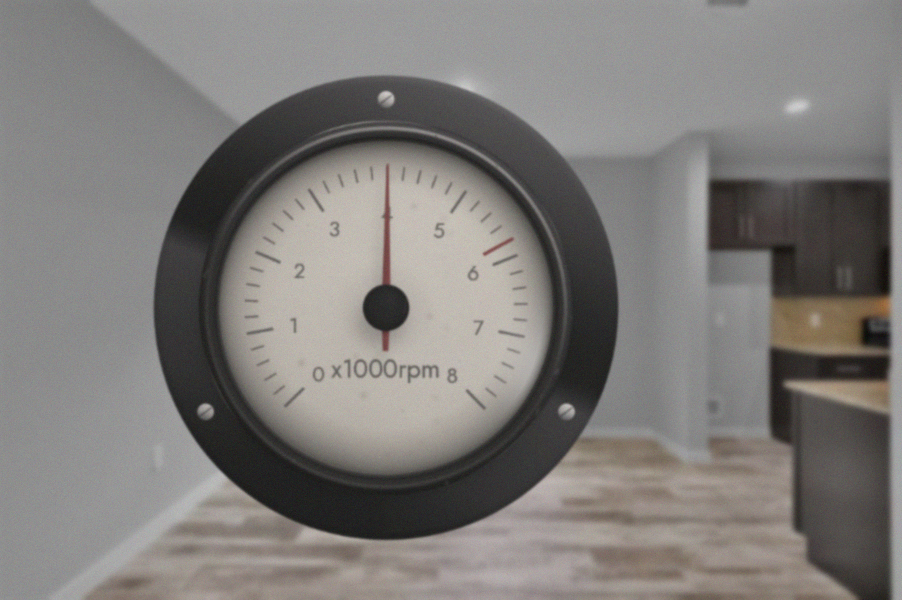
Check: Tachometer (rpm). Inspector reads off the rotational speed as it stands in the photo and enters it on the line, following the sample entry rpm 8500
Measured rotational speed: rpm 4000
